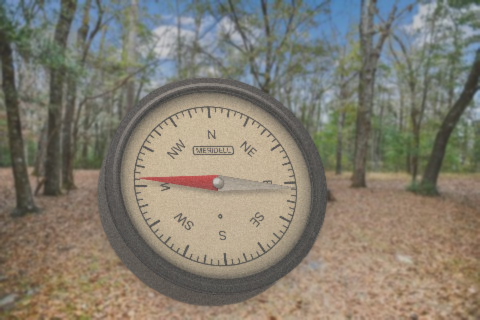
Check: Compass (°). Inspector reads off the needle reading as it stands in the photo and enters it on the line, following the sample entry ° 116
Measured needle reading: ° 275
